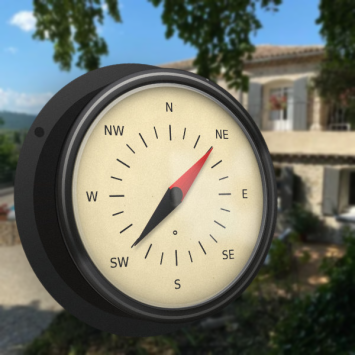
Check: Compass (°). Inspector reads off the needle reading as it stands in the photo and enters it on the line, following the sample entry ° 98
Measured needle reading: ° 45
